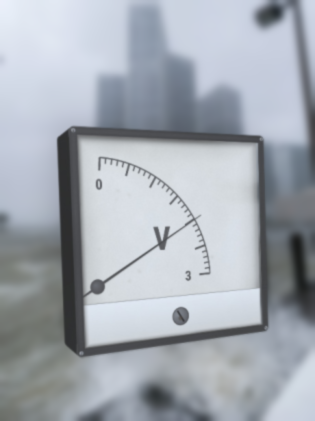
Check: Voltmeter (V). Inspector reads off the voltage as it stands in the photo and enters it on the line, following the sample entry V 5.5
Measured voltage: V 2
